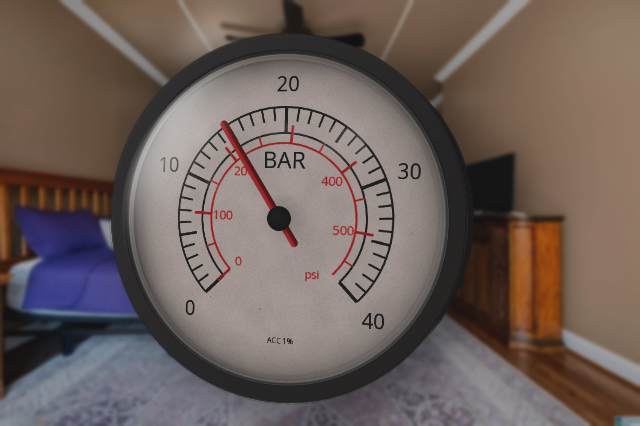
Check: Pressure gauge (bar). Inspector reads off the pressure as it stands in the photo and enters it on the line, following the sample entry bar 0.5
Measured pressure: bar 15
